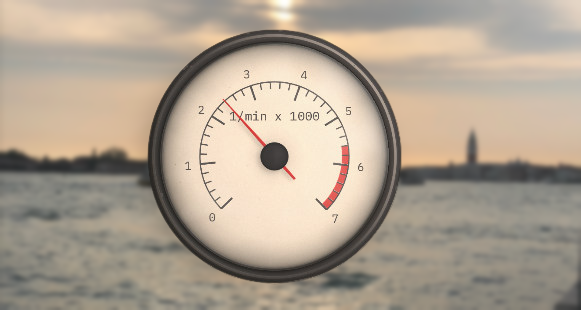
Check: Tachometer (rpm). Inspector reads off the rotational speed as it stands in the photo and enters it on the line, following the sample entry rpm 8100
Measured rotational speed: rpm 2400
